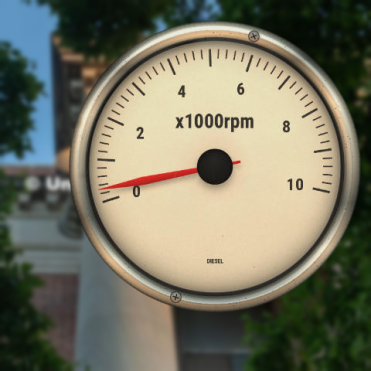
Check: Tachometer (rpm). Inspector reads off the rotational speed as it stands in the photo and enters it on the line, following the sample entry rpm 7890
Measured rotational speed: rpm 300
